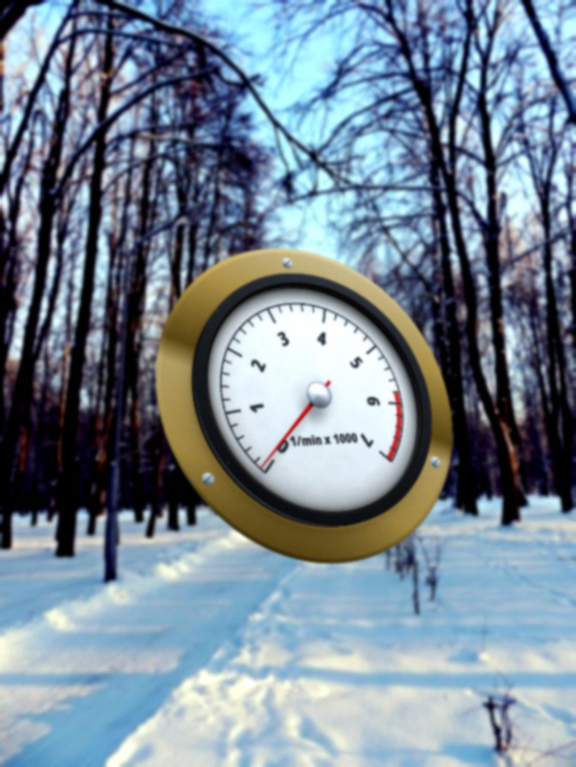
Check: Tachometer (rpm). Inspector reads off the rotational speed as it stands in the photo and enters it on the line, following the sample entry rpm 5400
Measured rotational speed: rpm 100
